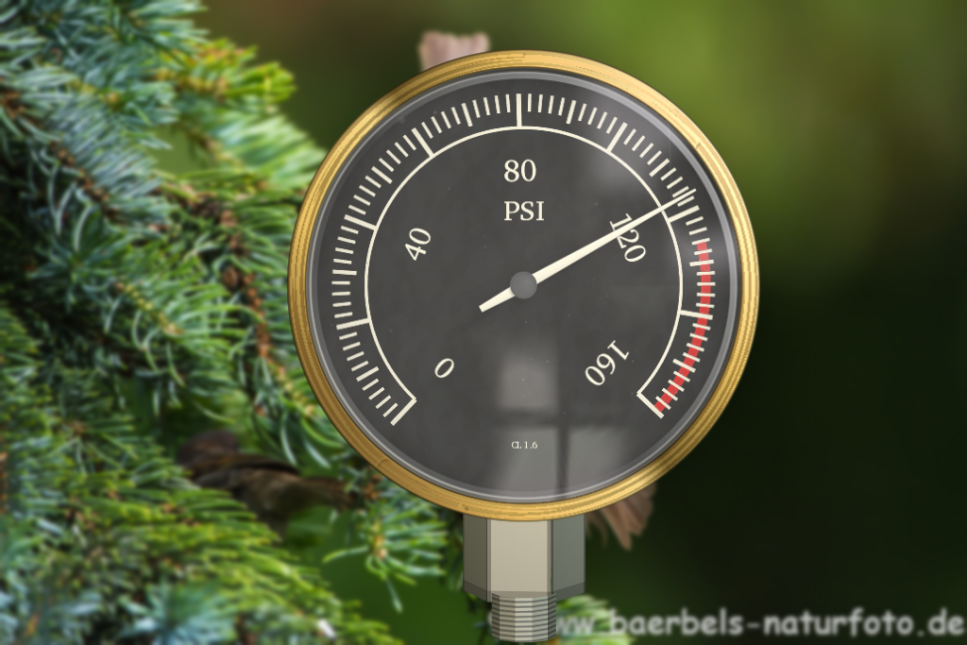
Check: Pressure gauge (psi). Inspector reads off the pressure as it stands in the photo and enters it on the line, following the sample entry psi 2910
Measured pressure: psi 117
